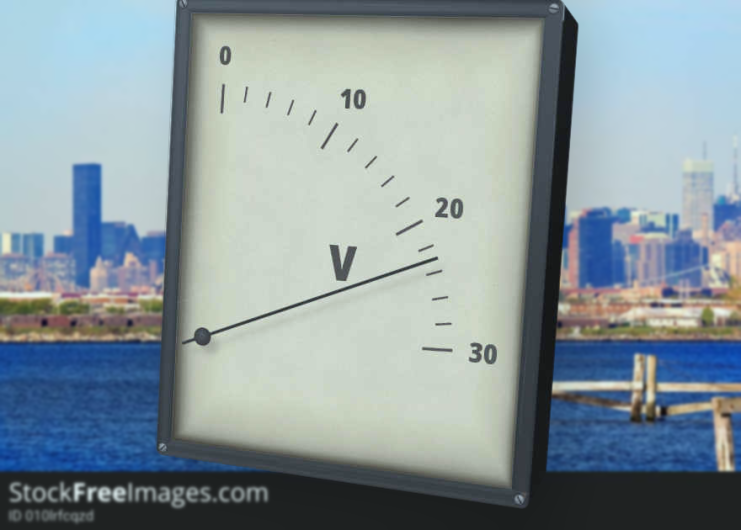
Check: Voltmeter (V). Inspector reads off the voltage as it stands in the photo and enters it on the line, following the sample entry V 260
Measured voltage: V 23
